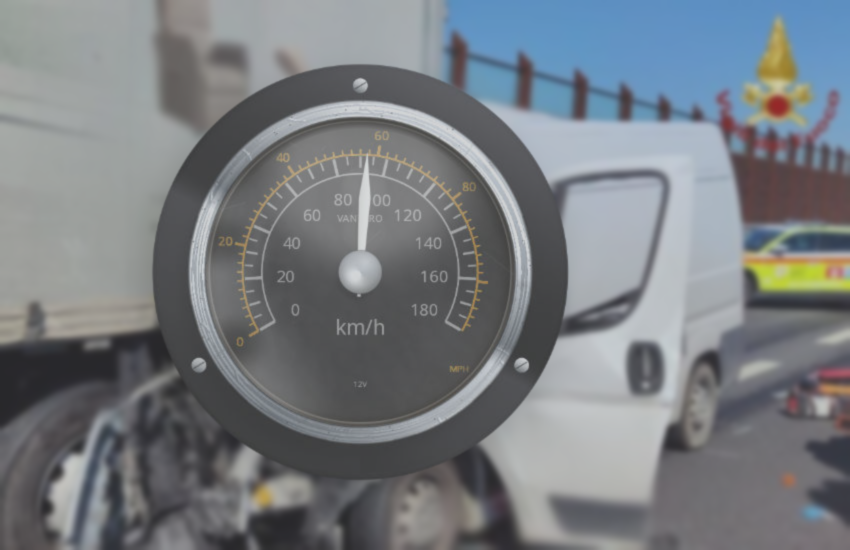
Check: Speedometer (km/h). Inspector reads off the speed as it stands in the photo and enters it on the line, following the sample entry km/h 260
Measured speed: km/h 92.5
